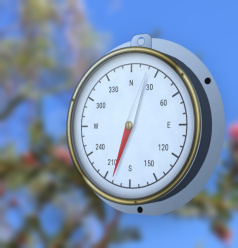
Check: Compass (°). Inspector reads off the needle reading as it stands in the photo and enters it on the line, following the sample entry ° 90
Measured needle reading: ° 200
